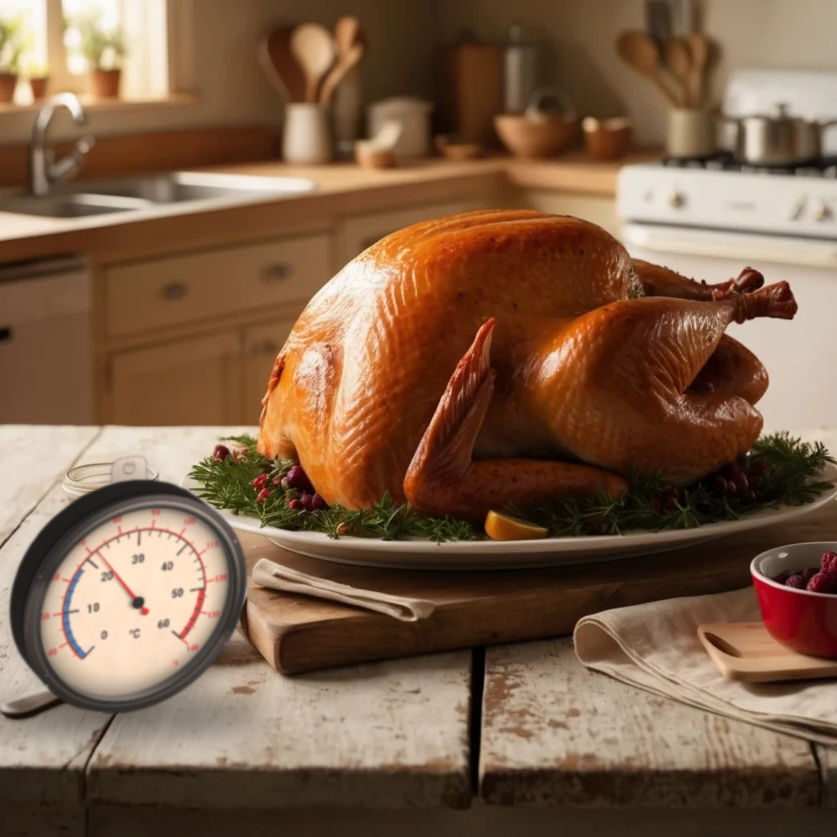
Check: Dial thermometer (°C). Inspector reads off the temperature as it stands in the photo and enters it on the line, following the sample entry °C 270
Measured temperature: °C 22
